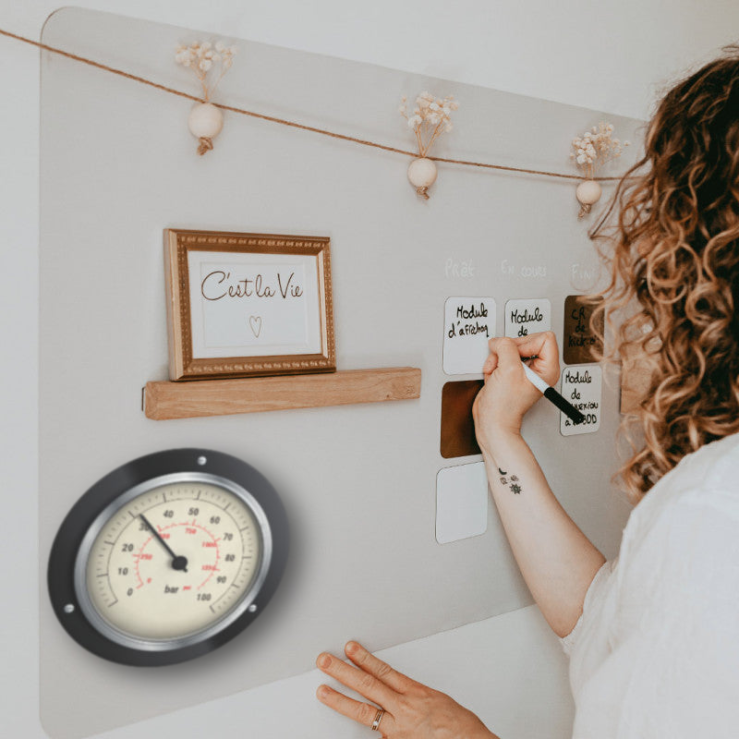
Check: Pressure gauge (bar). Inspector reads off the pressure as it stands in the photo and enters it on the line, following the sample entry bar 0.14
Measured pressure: bar 32
